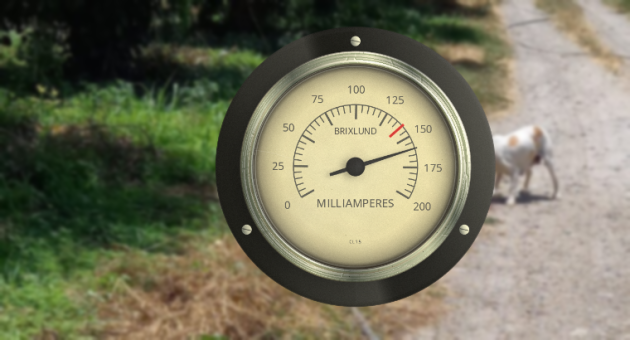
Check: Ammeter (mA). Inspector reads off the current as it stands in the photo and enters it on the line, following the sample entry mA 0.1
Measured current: mA 160
